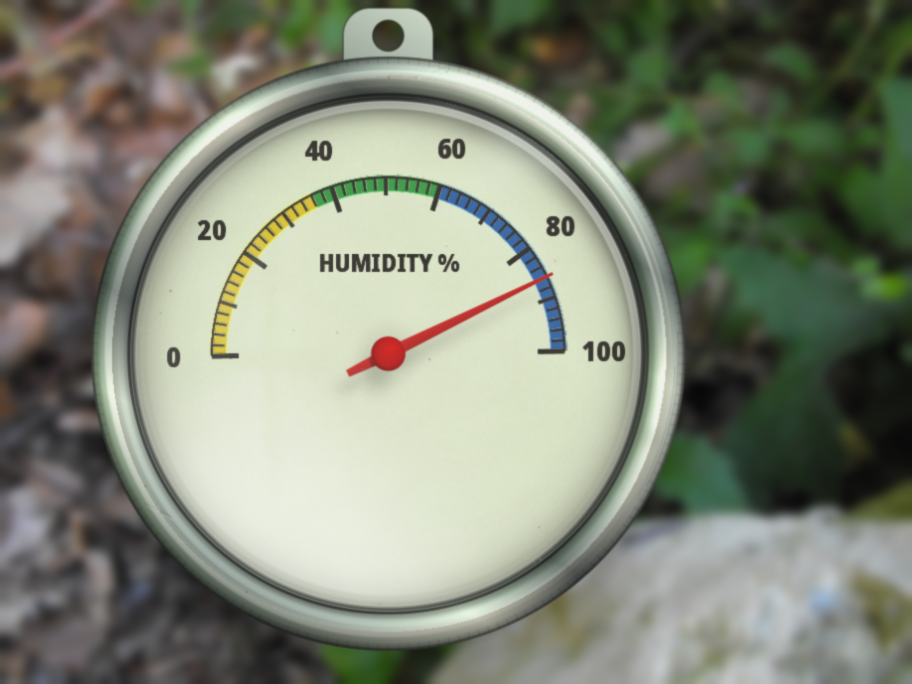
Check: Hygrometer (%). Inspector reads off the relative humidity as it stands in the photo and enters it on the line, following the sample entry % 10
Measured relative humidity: % 86
